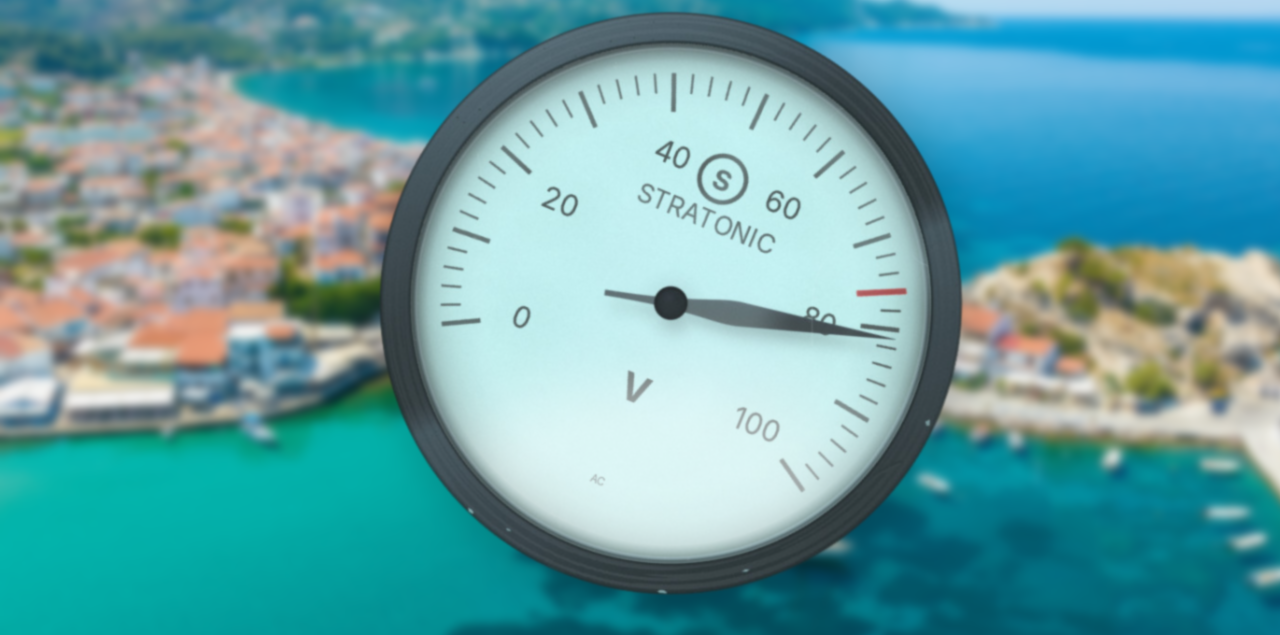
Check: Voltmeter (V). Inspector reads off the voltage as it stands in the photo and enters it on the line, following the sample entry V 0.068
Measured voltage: V 81
